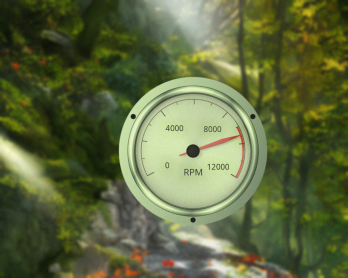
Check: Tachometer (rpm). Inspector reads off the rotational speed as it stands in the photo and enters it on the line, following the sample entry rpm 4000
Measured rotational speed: rpm 9500
